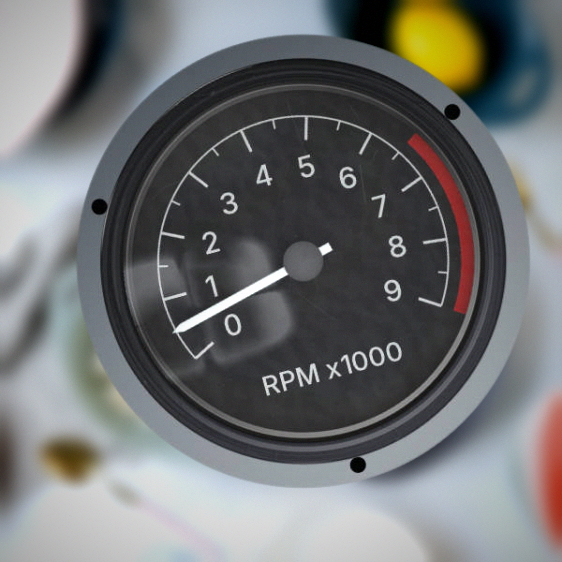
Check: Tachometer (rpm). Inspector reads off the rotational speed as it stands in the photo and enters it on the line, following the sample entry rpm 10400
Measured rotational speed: rpm 500
